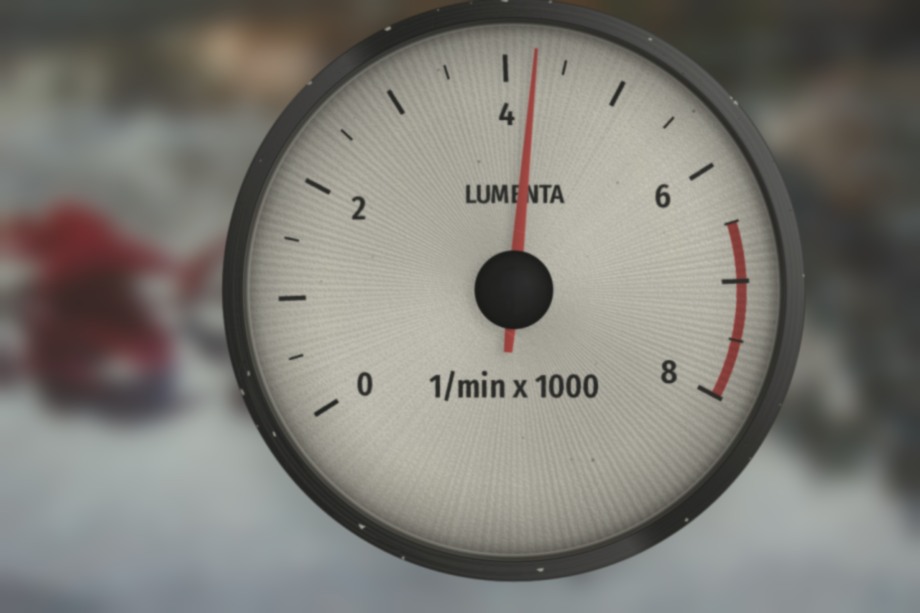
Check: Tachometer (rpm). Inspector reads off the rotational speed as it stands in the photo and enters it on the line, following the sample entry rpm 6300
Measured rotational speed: rpm 4250
